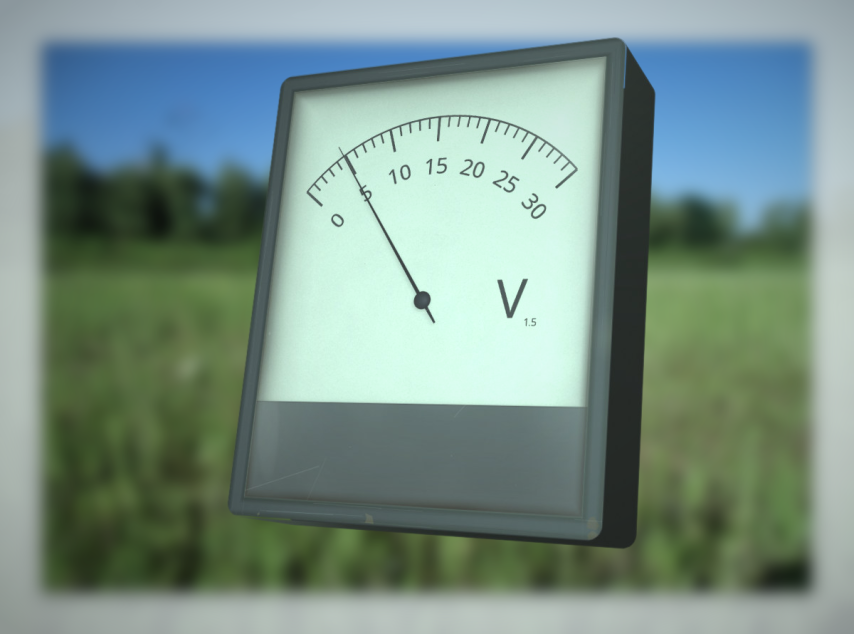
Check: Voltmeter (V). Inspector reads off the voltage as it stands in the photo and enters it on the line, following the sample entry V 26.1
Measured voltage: V 5
